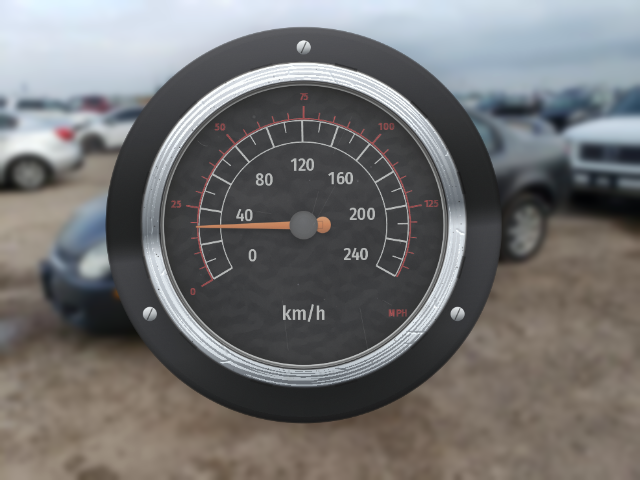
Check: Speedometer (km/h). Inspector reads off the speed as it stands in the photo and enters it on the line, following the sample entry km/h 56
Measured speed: km/h 30
